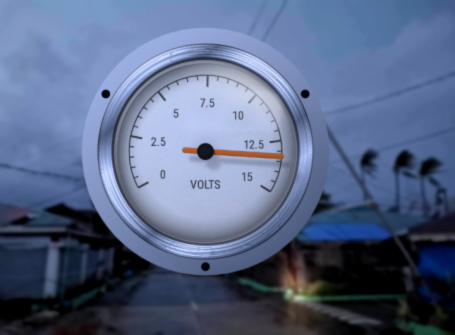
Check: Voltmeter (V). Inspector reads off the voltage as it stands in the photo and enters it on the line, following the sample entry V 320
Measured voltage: V 13.25
